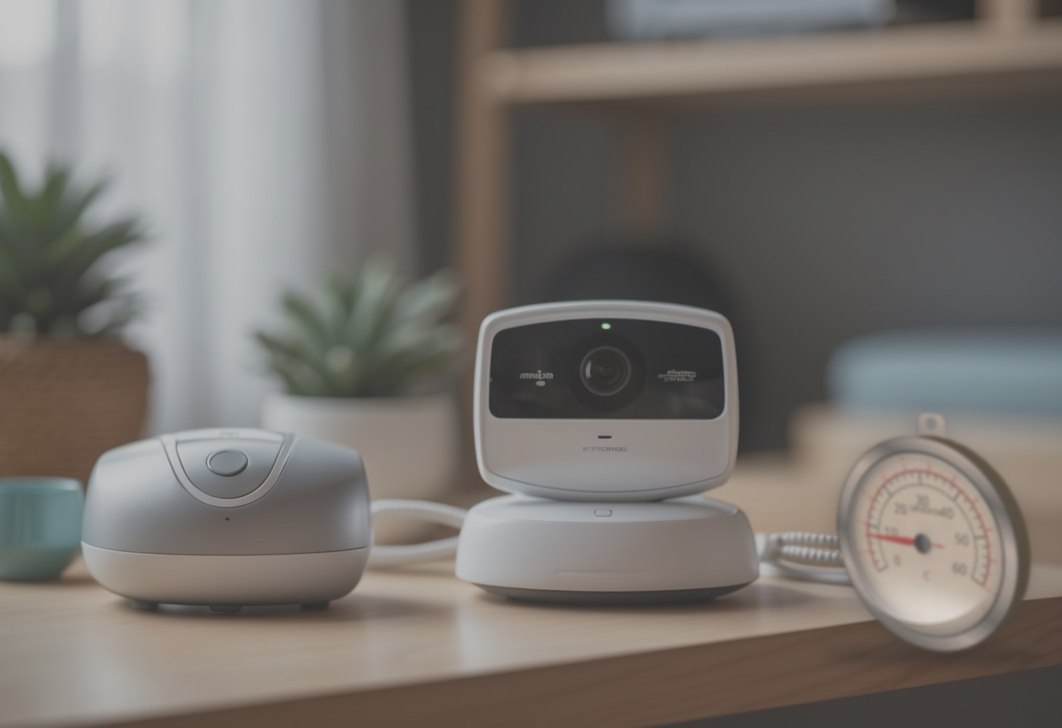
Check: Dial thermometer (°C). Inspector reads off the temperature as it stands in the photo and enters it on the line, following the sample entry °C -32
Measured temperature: °C 8
